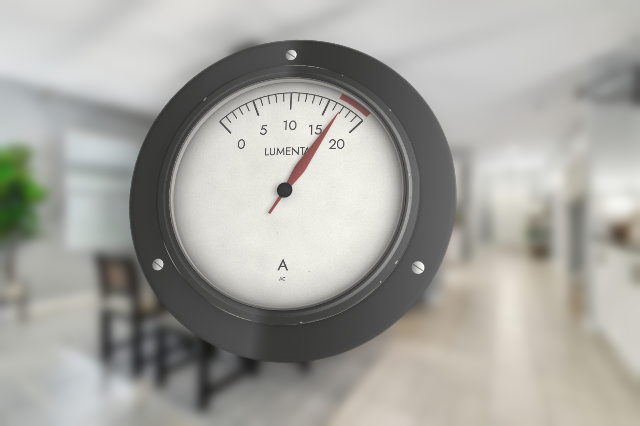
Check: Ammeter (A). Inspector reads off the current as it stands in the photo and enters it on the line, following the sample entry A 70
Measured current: A 17
